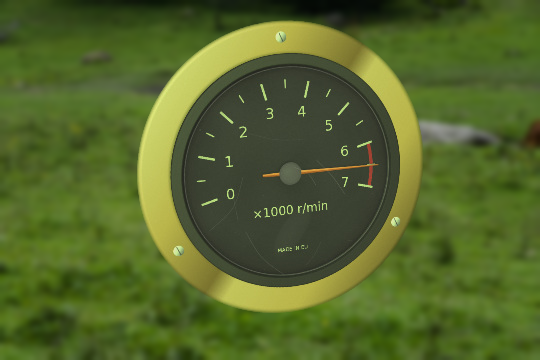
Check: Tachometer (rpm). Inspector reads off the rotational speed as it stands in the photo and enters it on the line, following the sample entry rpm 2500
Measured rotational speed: rpm 6500
